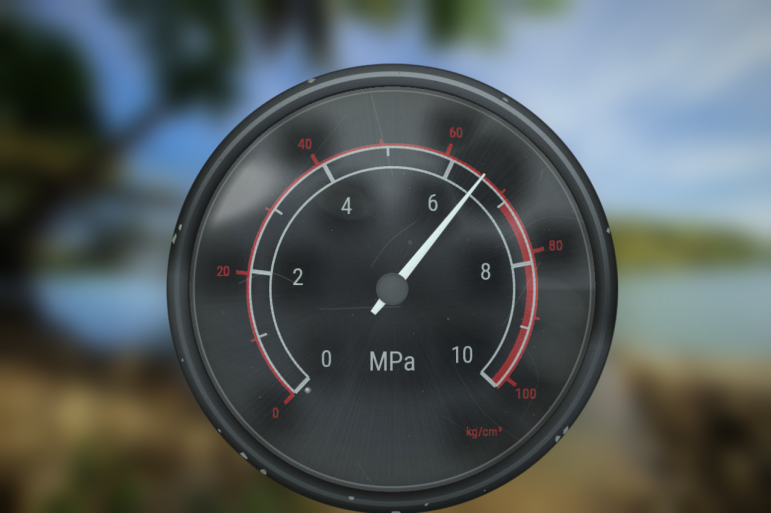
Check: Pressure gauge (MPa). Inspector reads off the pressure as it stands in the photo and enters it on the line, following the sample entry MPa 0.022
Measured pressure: MPa 6.5
